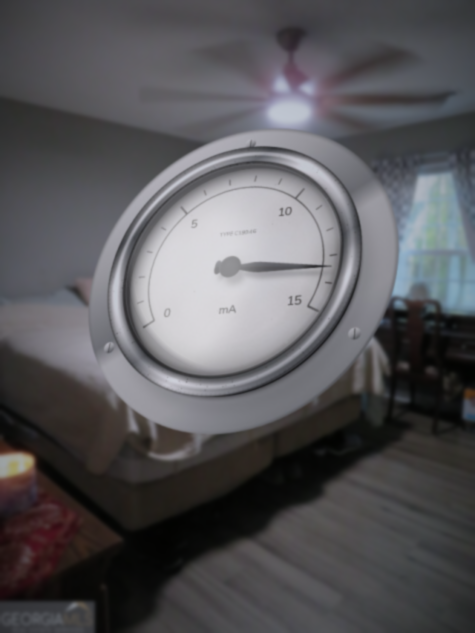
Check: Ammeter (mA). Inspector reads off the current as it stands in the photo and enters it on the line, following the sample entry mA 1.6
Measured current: mA 13.5
